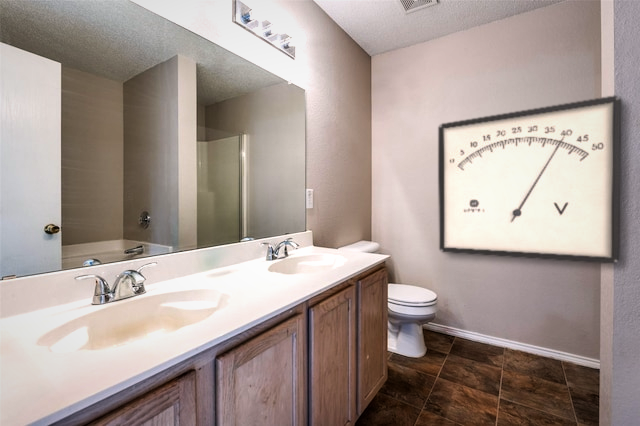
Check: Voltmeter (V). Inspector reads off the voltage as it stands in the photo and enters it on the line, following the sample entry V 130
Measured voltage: V 40
